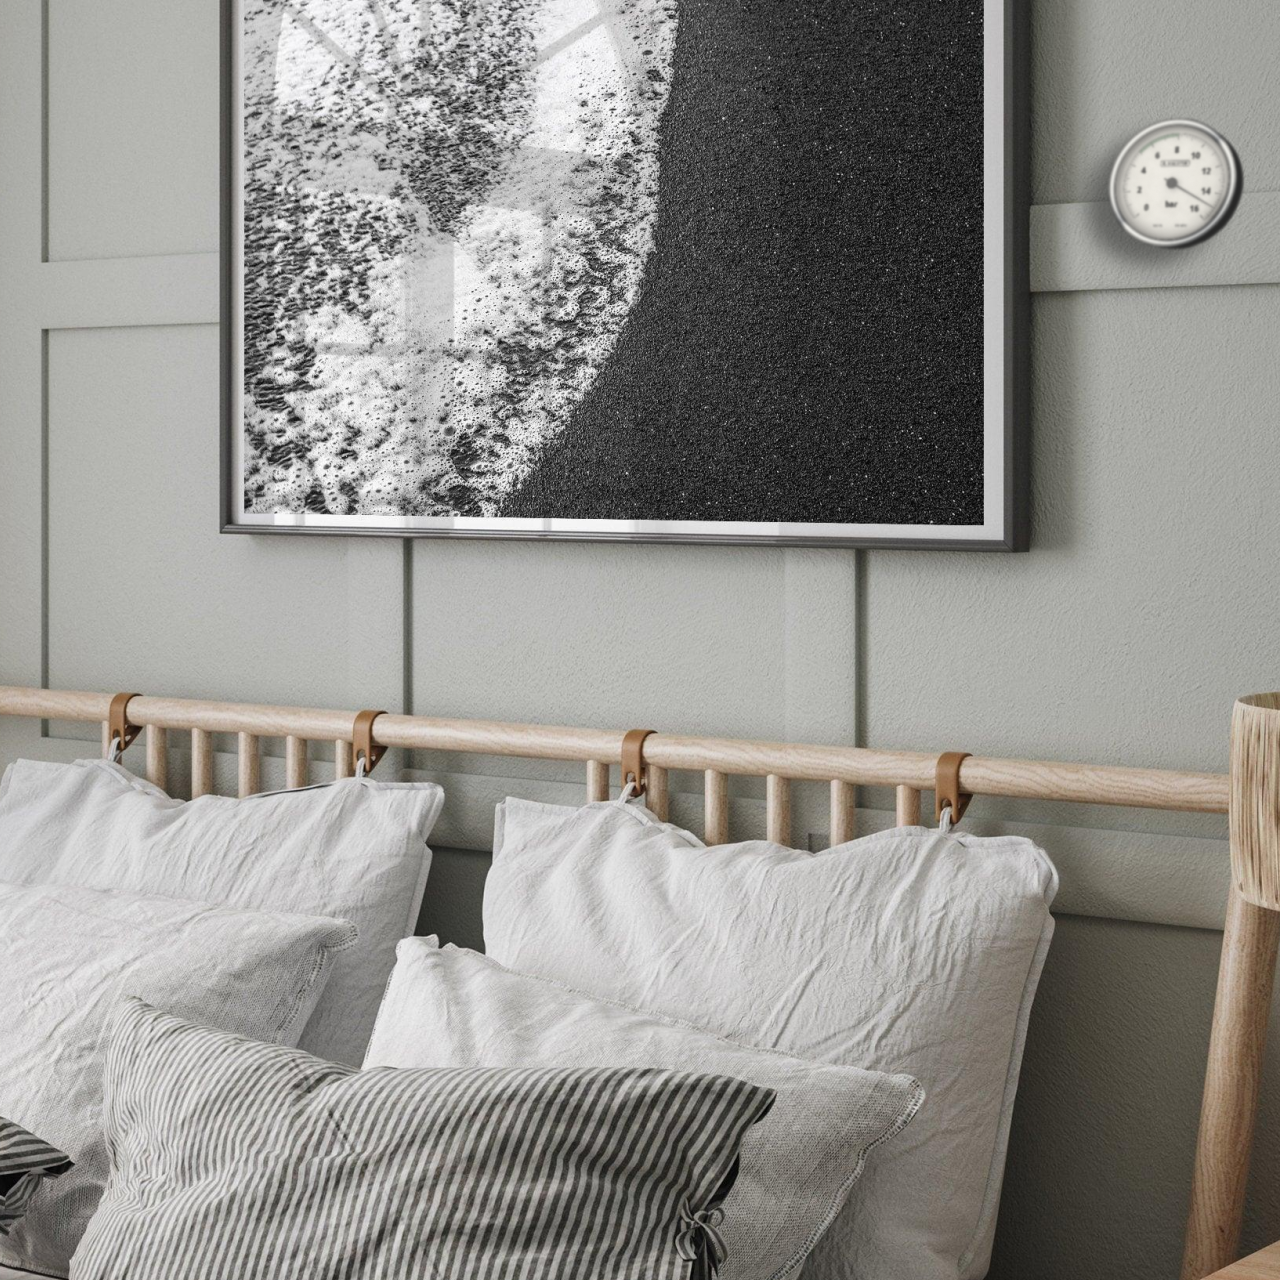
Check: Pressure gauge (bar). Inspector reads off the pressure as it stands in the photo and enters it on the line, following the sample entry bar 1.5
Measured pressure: bar 15
